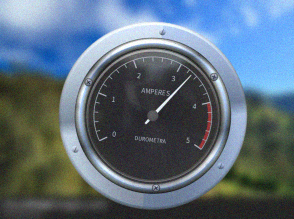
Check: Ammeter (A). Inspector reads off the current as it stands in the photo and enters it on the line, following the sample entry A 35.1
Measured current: A 3.3
